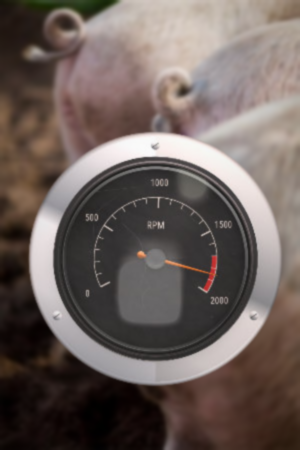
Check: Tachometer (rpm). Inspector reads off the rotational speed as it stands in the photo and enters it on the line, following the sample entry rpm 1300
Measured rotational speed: rpm 1850
